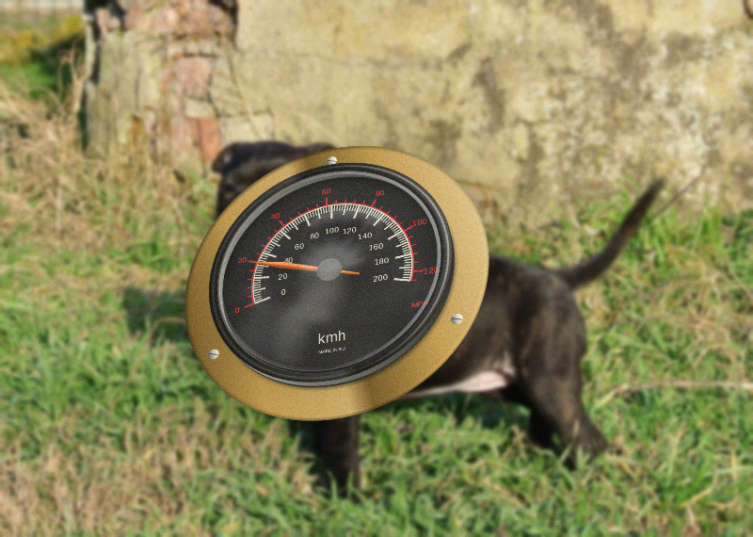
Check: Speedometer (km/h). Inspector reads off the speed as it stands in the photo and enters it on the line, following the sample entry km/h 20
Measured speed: km/h 30
